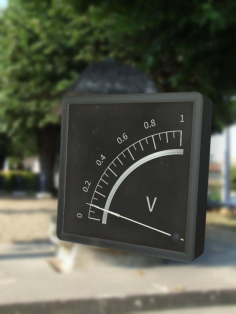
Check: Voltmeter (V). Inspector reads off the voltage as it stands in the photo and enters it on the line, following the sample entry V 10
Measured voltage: V 0.1
